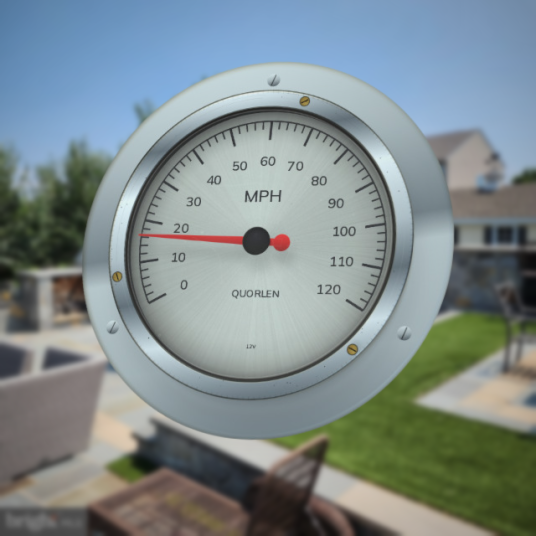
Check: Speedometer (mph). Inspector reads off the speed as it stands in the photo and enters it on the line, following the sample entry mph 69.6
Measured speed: mph 16
